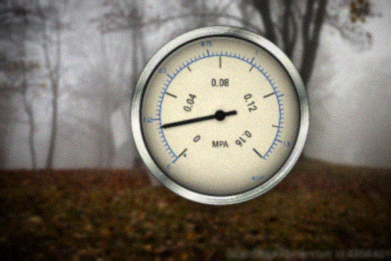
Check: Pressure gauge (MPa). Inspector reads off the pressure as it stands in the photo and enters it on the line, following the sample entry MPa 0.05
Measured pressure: MPa 0.02
